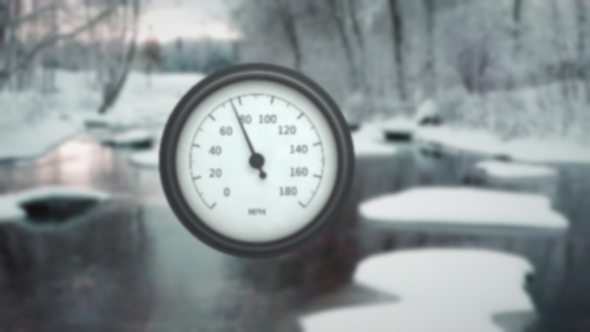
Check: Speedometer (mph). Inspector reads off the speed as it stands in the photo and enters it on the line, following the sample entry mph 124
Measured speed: mph 75
